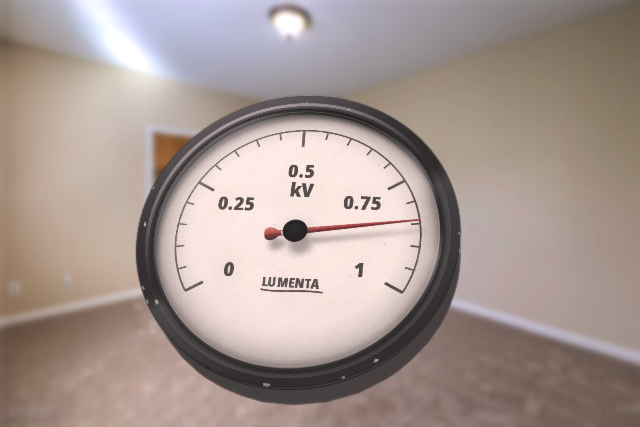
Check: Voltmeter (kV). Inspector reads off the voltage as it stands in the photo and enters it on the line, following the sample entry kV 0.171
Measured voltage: kV 0.85
